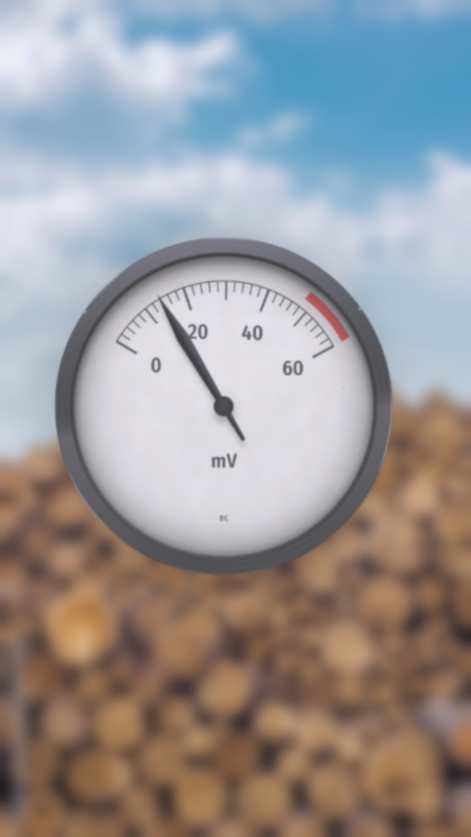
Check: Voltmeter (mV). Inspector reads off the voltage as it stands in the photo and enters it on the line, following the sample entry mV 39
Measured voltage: mV 14
